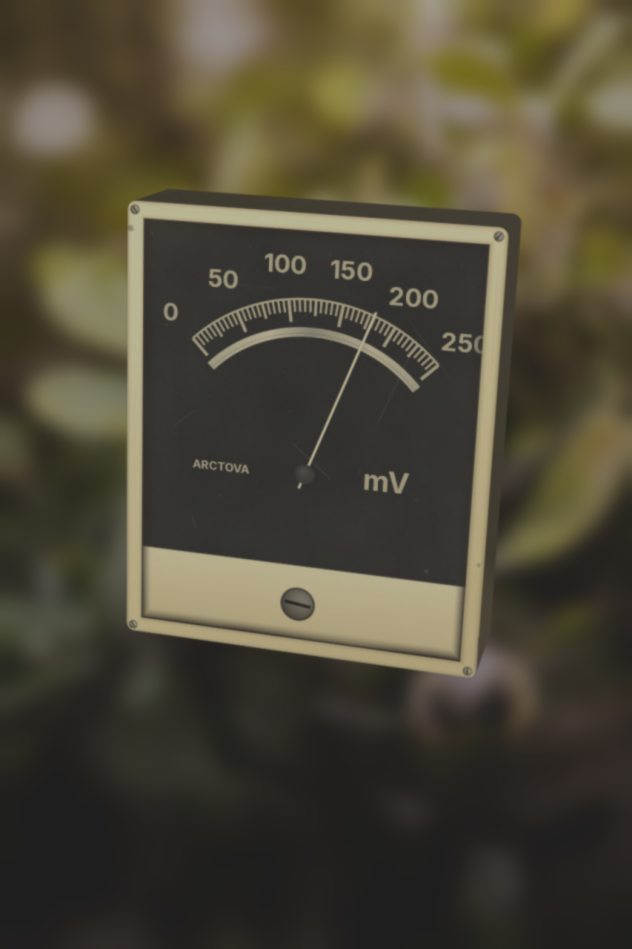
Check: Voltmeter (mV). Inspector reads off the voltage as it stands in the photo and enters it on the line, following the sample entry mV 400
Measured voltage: mV 180
